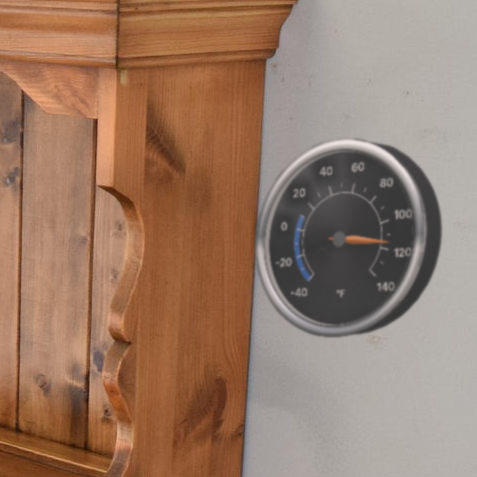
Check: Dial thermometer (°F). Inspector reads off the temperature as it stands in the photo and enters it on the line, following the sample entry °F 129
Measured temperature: °F 115
